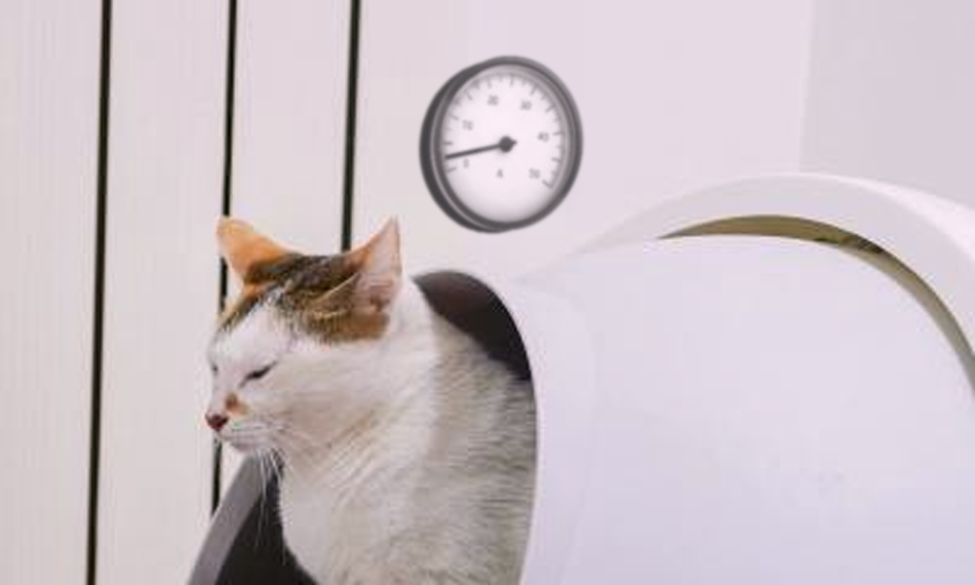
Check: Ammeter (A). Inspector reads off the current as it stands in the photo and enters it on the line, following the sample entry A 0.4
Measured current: A 2.5
